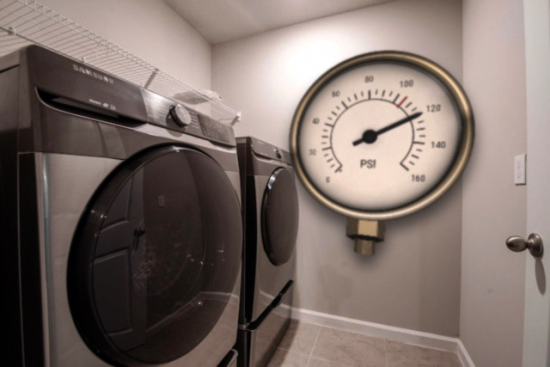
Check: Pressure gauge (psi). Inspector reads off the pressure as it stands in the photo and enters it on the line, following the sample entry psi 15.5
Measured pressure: psi 120
